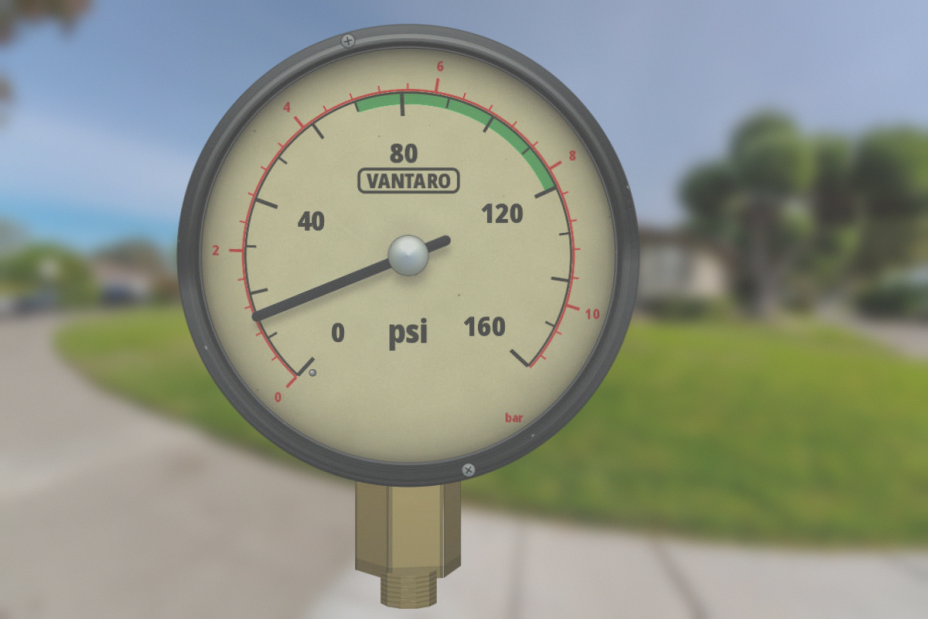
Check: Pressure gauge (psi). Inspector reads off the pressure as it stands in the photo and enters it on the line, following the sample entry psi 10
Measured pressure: psi 15
